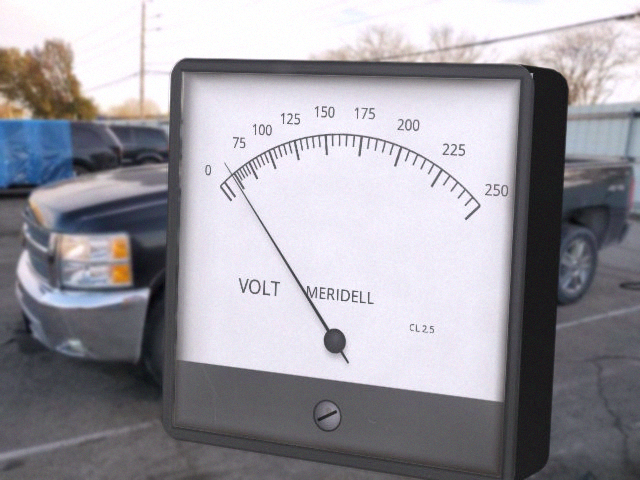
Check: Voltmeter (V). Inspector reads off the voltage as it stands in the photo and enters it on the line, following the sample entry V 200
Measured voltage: V 50
